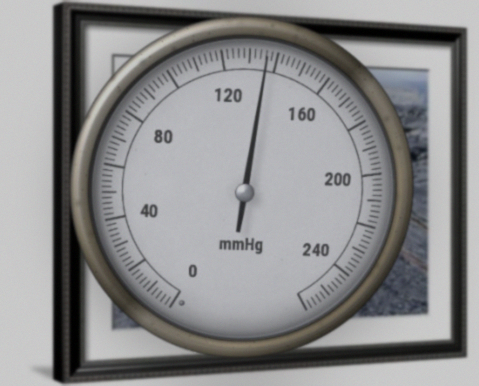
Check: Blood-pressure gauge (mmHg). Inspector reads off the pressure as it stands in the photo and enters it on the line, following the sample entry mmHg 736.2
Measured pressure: mmHg 136
